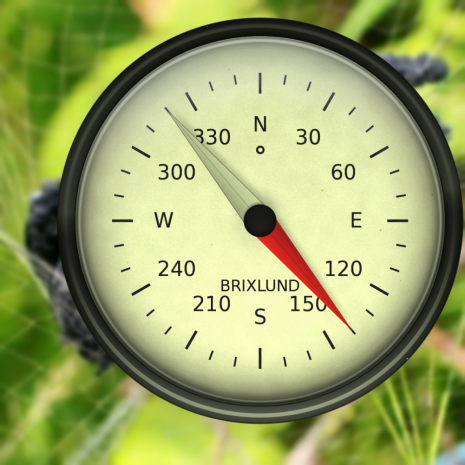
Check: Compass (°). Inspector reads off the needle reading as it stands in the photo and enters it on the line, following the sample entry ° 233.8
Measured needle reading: ° 140
